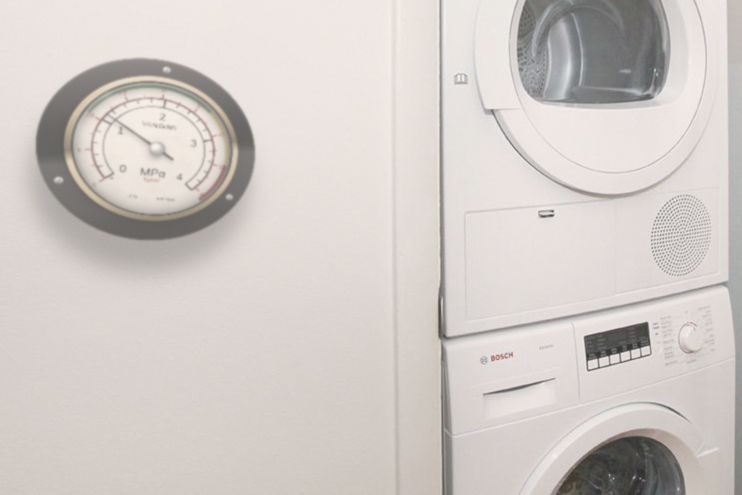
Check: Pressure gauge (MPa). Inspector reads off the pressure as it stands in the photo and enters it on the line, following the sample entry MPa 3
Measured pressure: MPa 1.1
